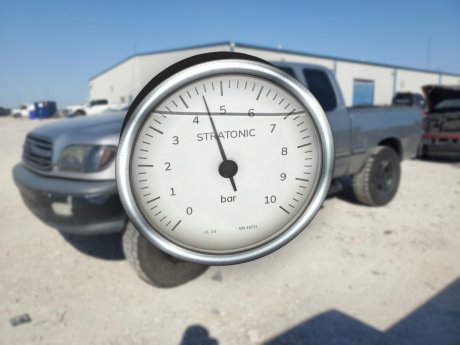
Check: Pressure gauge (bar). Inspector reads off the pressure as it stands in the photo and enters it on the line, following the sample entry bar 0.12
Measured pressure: bar 4.5
